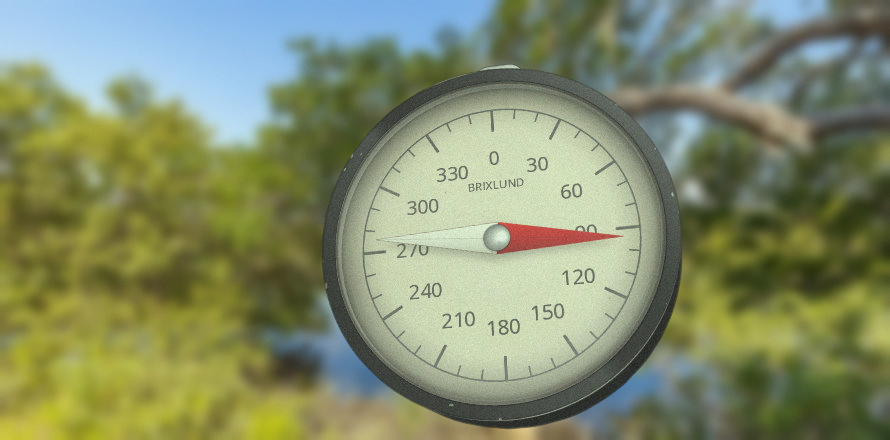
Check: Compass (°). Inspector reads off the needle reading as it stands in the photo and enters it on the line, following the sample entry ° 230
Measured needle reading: ° 95
